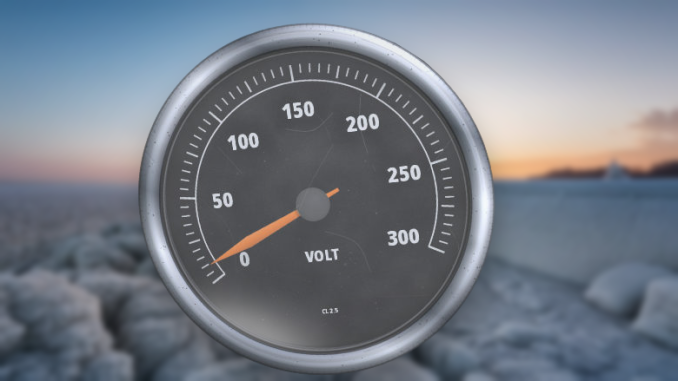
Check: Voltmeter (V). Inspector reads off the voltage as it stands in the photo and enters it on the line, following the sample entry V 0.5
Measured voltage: V 10
